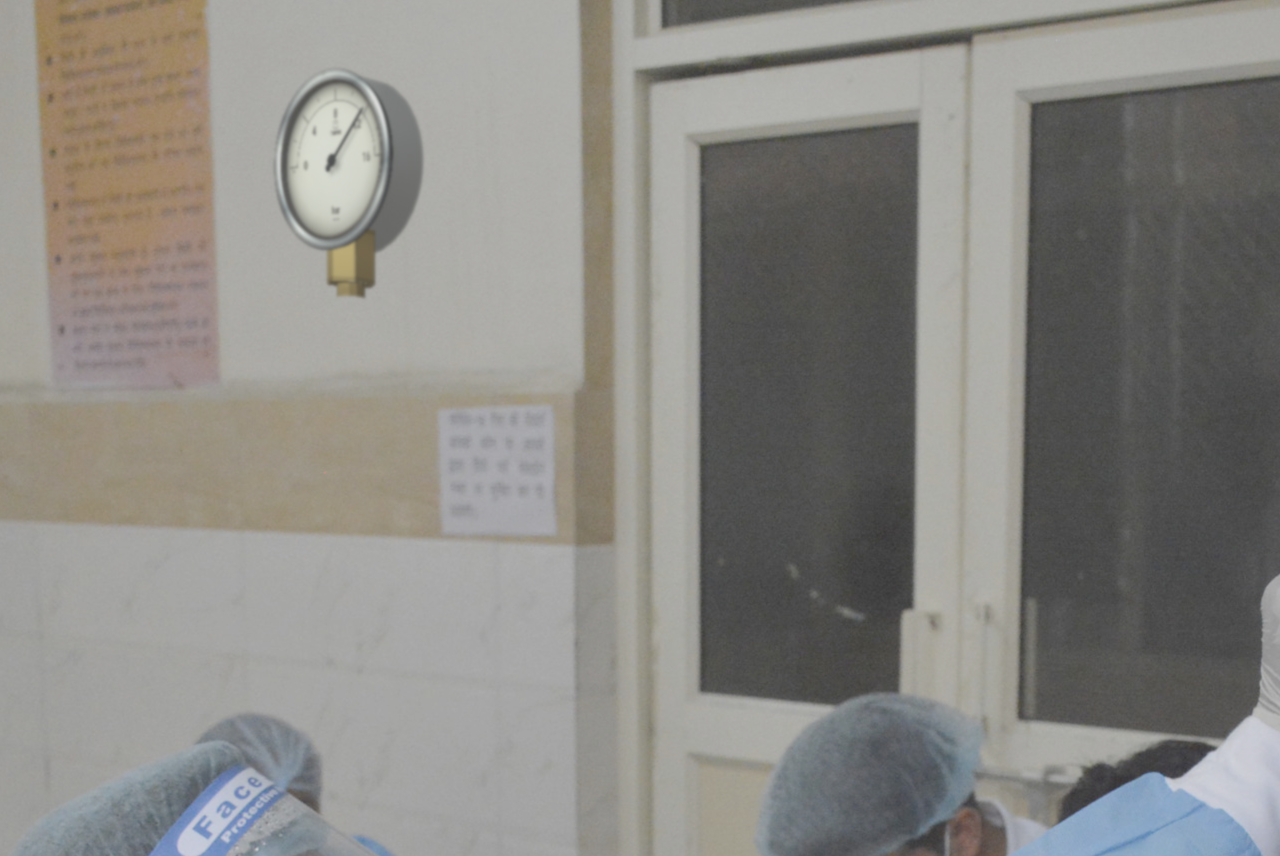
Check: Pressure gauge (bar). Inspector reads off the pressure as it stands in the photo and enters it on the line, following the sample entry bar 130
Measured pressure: bar 12
